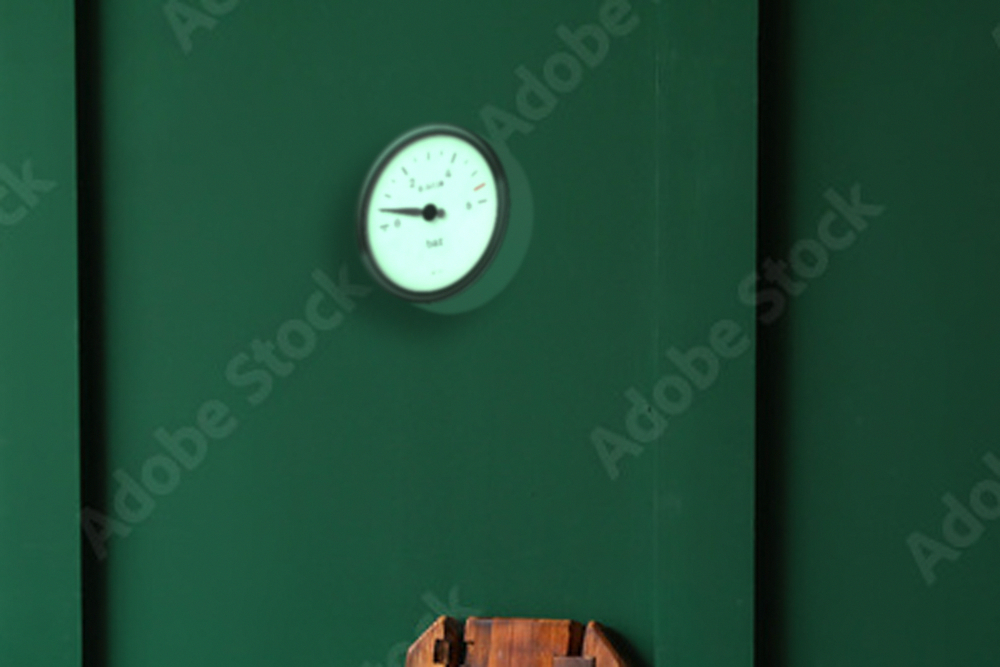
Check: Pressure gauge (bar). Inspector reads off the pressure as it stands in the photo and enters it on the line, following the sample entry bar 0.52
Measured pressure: bar 0.5
